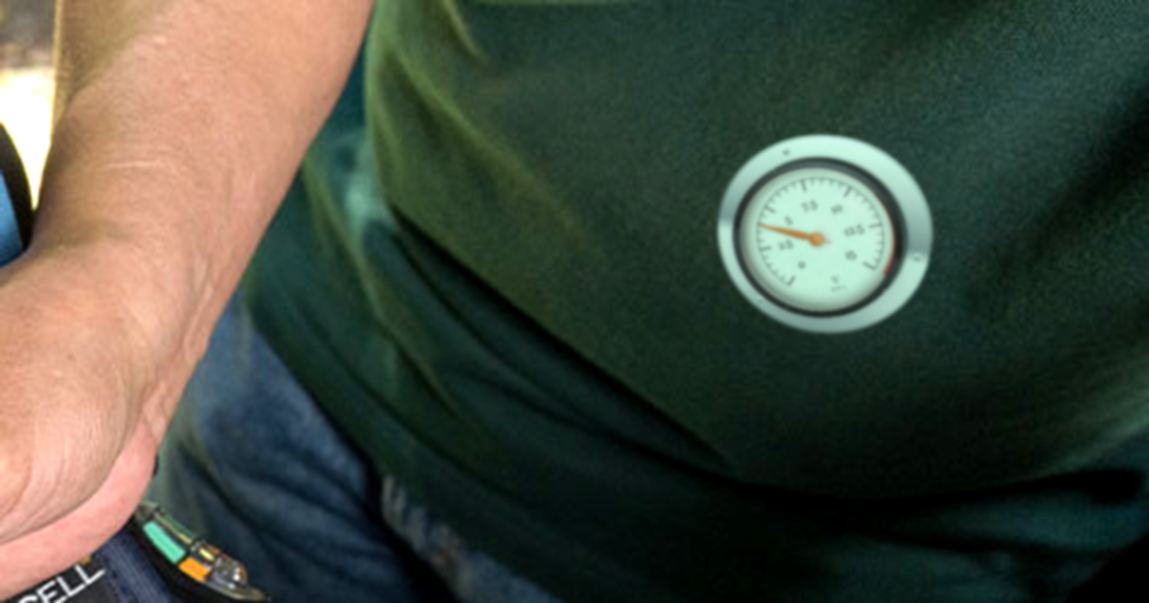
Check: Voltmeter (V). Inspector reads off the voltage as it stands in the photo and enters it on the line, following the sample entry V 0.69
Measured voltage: V 4
